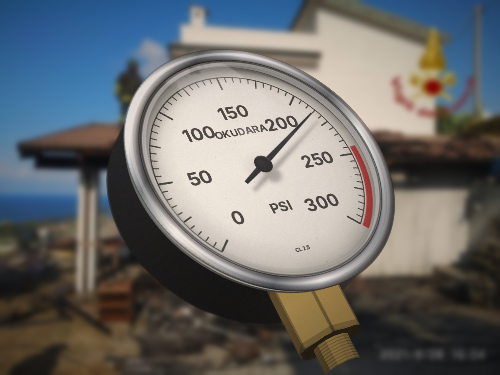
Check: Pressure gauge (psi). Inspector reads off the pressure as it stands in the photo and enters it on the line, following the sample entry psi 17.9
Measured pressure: psi 215
